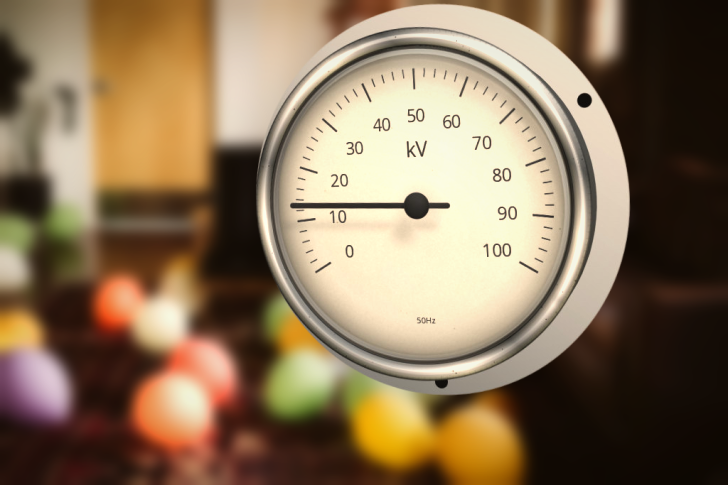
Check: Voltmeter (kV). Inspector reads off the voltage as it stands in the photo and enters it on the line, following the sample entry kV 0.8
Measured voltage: kV 13
